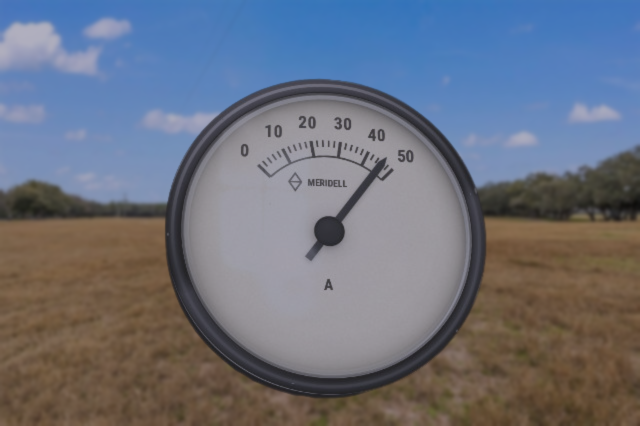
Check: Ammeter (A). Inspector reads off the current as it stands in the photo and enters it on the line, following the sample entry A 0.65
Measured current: A 46
